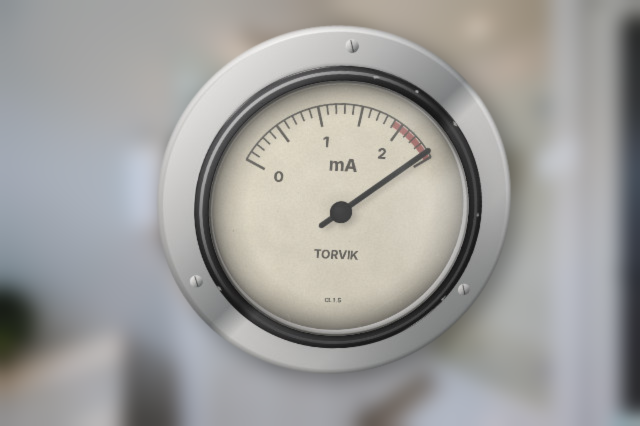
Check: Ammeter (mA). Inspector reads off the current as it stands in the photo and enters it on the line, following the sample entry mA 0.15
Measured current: mA 2.4
